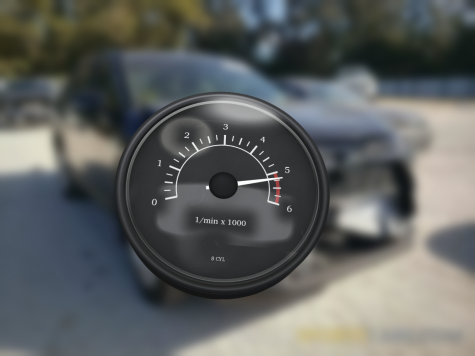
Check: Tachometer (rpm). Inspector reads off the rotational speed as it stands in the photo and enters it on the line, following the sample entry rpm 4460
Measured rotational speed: rpm 5250
